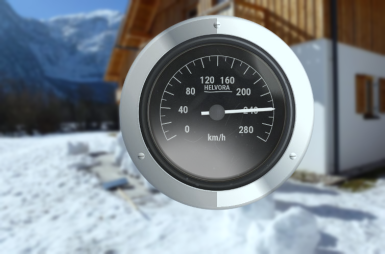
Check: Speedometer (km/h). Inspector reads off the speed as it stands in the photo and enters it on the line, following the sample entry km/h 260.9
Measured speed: km/h 240
